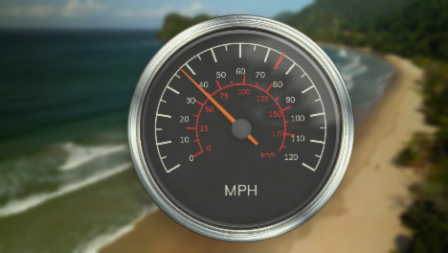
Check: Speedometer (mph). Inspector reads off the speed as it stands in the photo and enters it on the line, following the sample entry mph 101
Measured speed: mph 37.5
